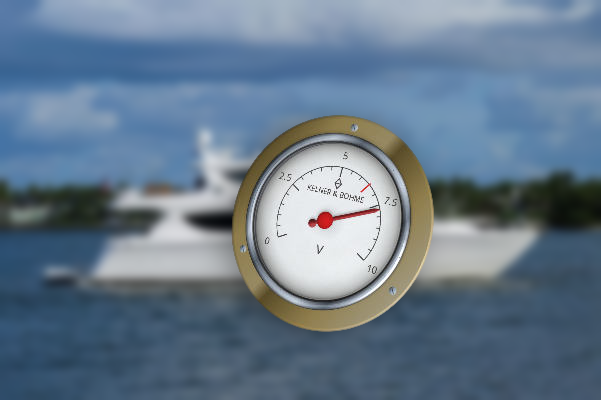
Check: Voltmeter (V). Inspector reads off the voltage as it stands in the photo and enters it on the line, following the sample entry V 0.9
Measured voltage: V 7.75
